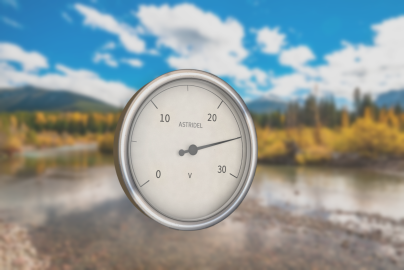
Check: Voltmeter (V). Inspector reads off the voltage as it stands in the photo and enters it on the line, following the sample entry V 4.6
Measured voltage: V 25
